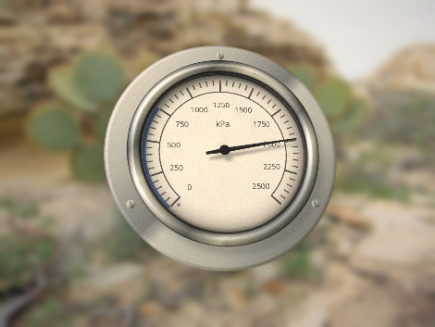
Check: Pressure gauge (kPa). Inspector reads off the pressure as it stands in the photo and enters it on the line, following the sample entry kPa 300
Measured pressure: kPa 2000
